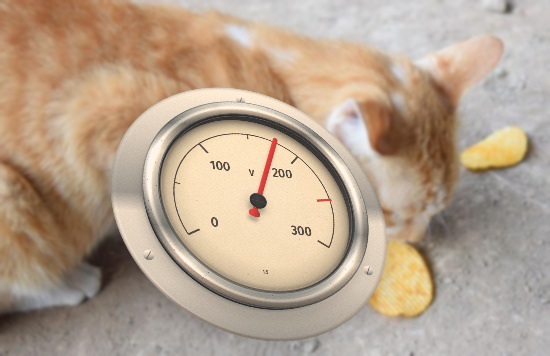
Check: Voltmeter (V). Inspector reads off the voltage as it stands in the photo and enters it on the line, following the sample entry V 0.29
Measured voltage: V 175
